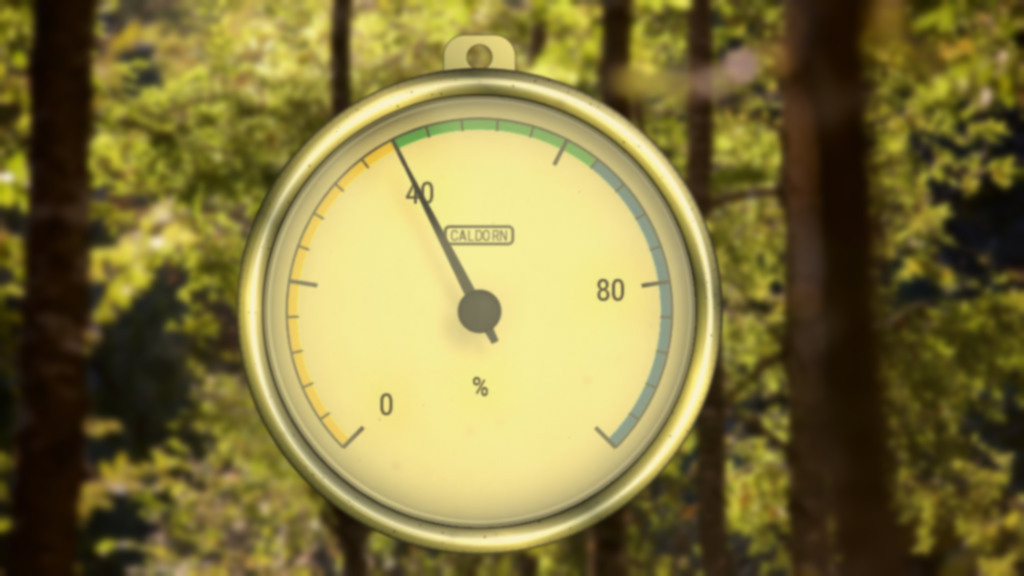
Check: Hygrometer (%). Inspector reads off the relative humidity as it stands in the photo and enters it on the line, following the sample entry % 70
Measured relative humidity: % 40
